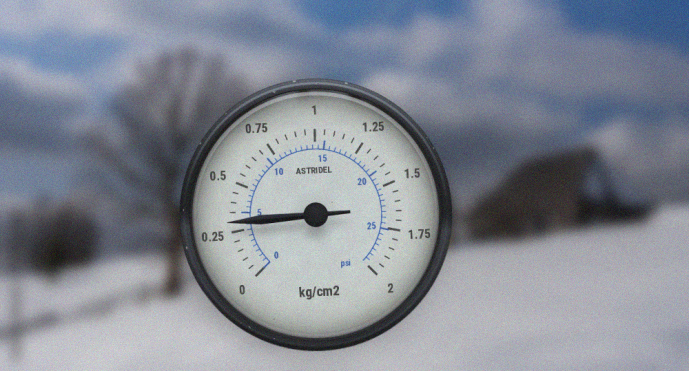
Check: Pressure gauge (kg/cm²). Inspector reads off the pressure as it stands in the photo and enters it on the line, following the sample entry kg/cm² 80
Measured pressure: kg/cm² 0.3
